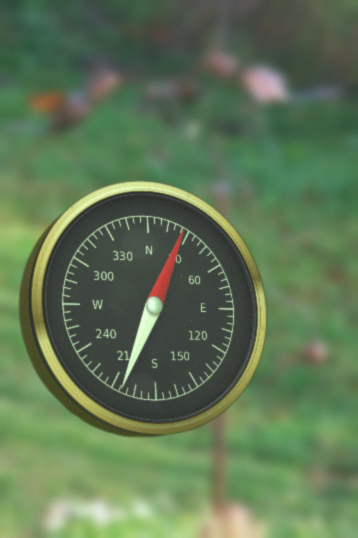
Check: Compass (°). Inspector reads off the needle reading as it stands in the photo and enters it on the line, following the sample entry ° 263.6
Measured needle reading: ° 25
